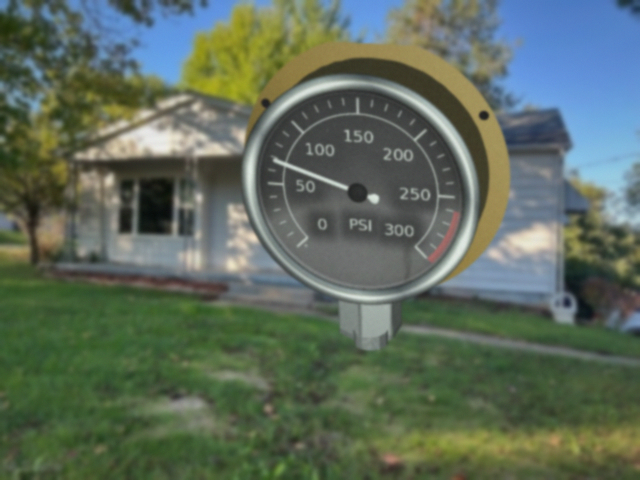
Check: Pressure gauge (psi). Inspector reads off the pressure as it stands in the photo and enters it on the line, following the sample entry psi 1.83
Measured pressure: psi 70
